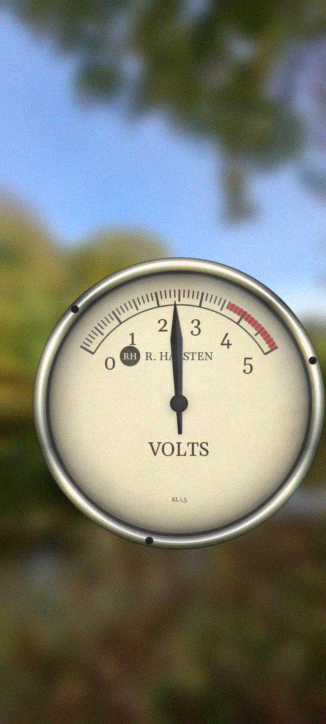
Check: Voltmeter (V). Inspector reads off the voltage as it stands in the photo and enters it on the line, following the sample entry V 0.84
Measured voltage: V 2.4
